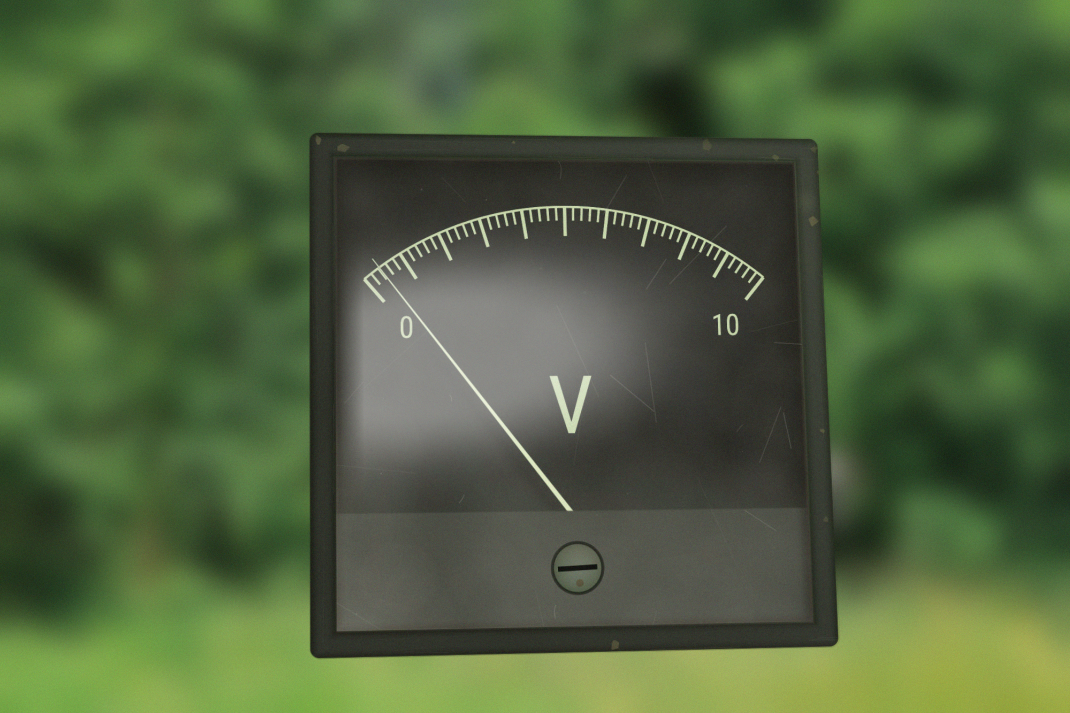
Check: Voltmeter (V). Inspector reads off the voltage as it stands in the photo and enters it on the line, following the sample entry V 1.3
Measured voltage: V 0.4
